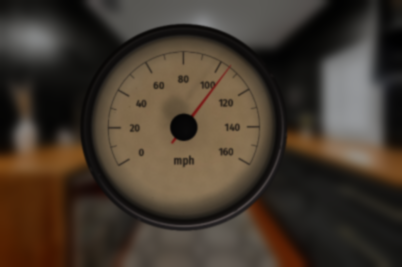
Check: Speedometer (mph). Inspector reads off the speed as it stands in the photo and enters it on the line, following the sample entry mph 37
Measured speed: mph 105
